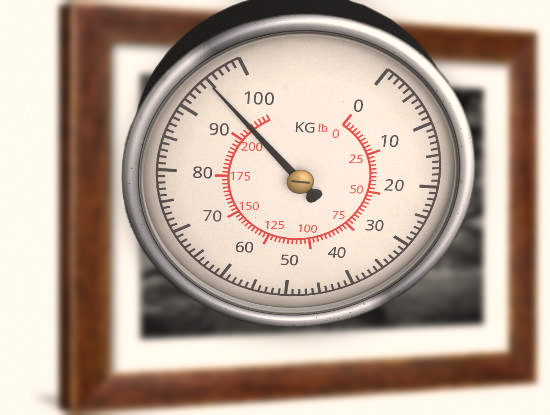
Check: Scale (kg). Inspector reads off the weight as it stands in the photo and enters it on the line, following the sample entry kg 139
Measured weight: kg 95
